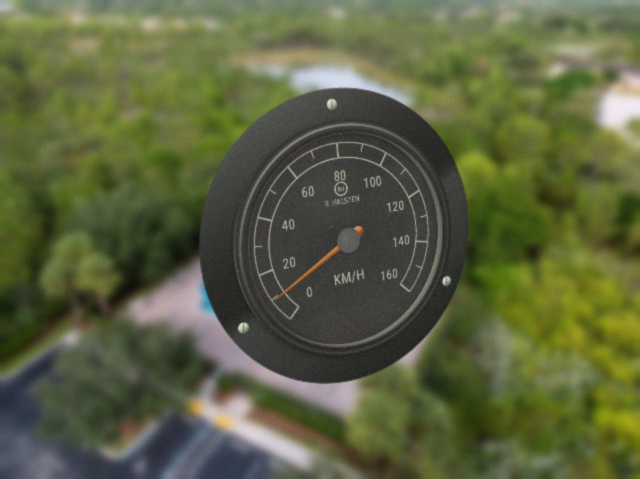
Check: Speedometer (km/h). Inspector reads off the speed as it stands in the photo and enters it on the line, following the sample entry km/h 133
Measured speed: km/h 10
